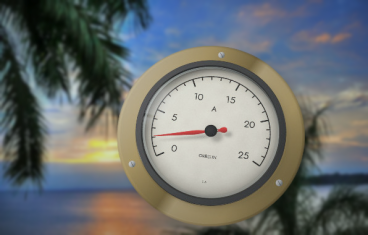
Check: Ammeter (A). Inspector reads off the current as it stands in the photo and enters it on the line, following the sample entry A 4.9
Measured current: A 2
